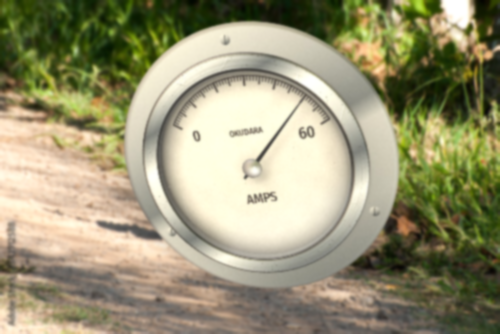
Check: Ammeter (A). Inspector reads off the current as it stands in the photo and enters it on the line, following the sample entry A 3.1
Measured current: A 50
